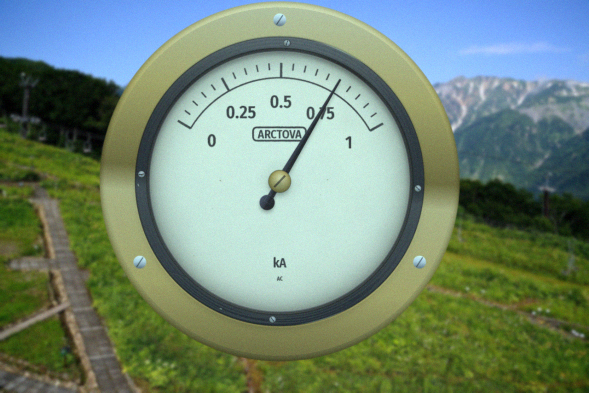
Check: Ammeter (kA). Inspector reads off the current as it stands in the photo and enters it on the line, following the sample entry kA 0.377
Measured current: kA 0.75
